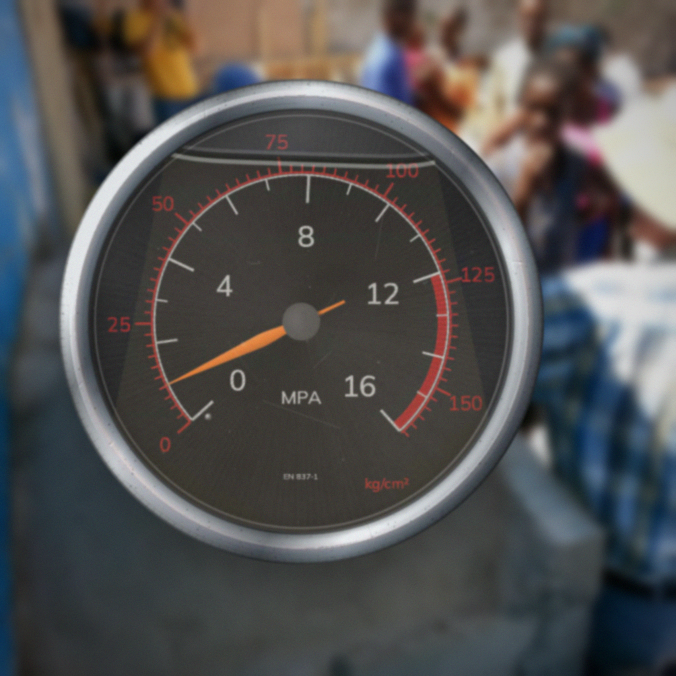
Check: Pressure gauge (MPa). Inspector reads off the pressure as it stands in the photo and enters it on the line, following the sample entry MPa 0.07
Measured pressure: MPa 1
